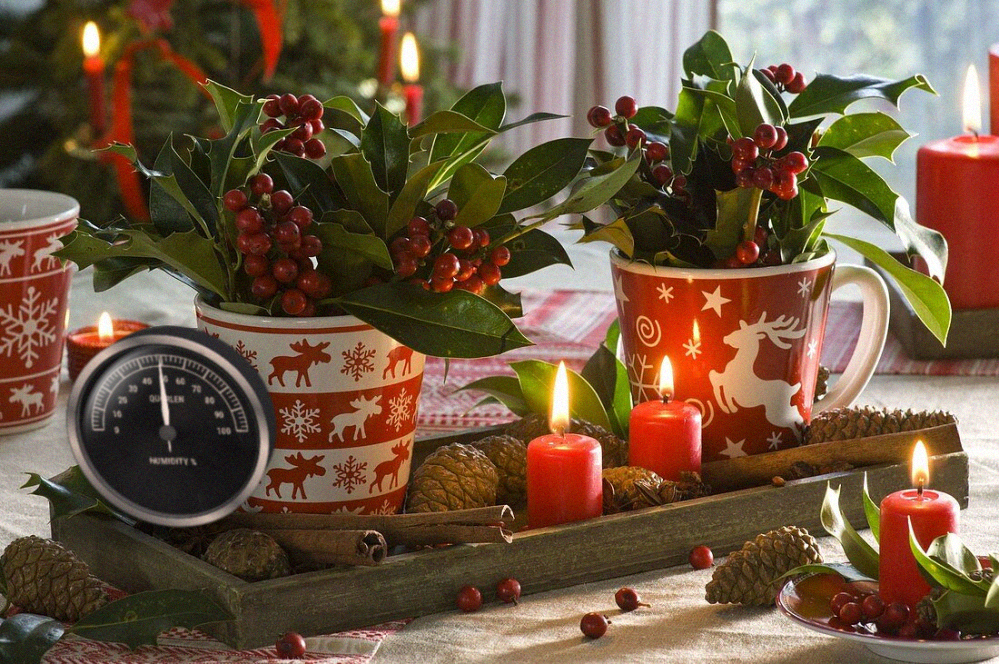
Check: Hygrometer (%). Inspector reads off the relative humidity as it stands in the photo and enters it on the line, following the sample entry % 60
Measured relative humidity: % 50
